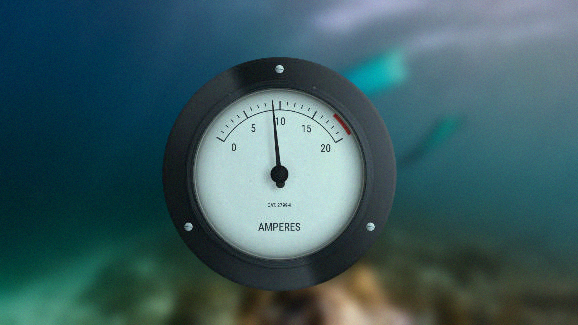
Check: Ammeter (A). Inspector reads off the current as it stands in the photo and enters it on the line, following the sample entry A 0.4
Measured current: A 9
